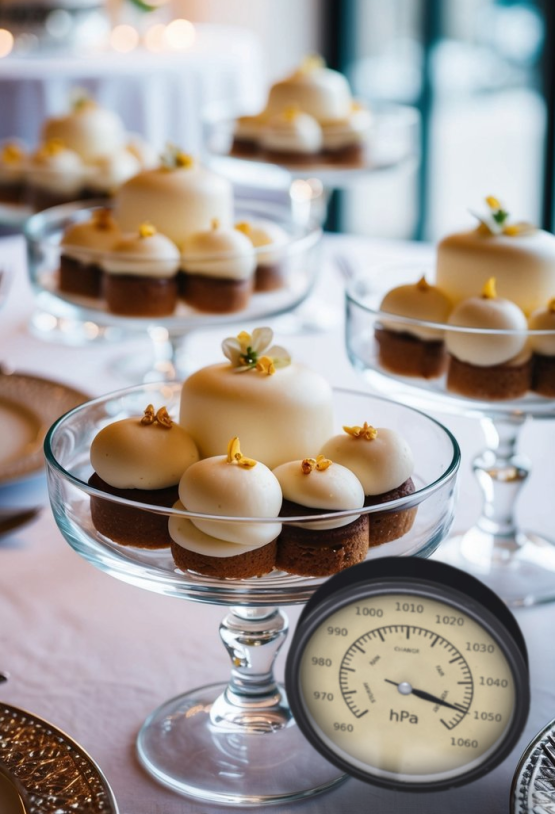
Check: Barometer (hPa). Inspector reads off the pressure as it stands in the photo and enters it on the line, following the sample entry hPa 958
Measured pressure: hPa 1050
